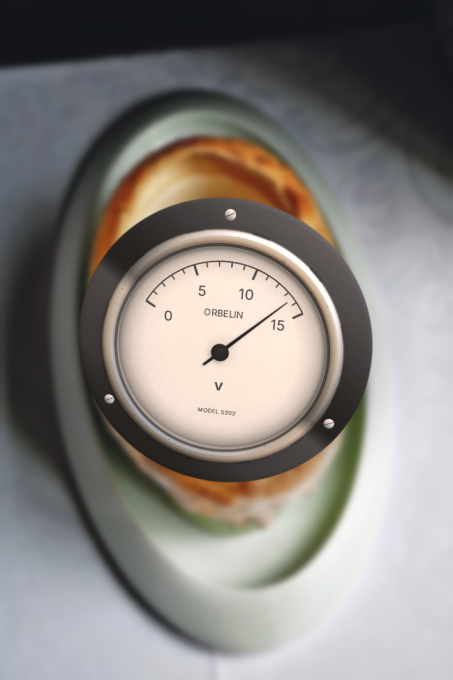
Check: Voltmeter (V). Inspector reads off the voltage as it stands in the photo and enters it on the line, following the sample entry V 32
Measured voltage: V 13.5
